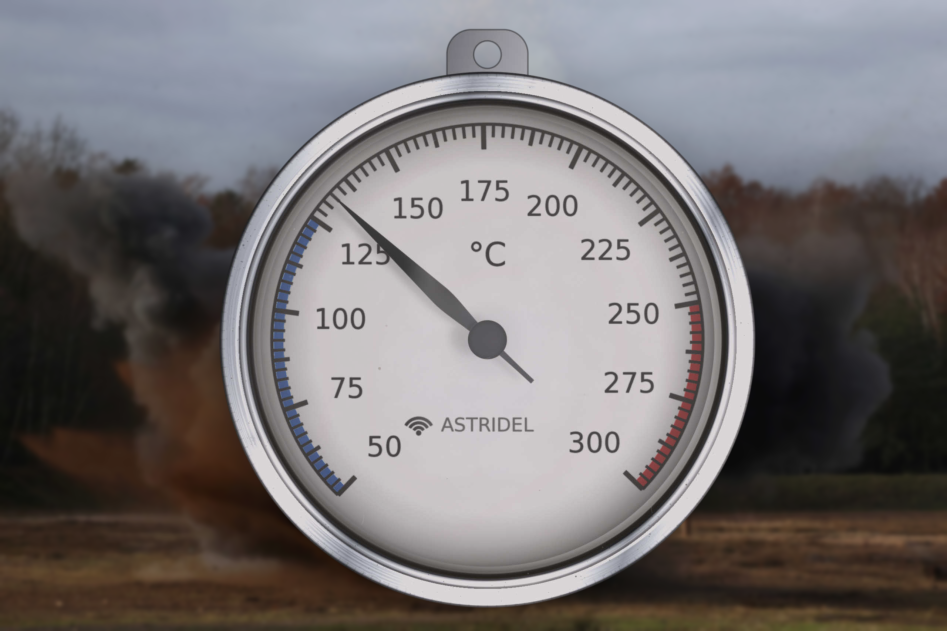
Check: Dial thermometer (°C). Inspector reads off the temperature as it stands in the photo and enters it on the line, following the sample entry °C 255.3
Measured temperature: °C 132.5
